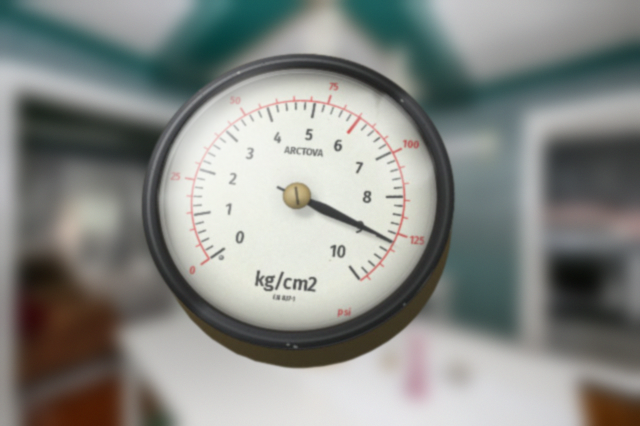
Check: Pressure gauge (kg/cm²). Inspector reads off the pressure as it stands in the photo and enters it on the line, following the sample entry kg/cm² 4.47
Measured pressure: kg/cm² 9
